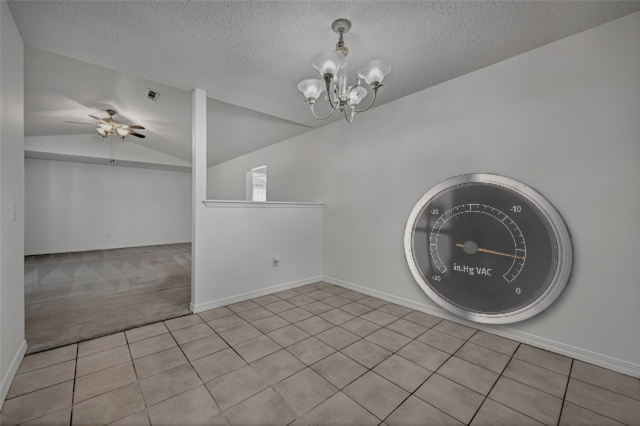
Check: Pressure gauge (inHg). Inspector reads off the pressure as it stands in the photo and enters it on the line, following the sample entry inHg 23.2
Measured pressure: inHg -4
